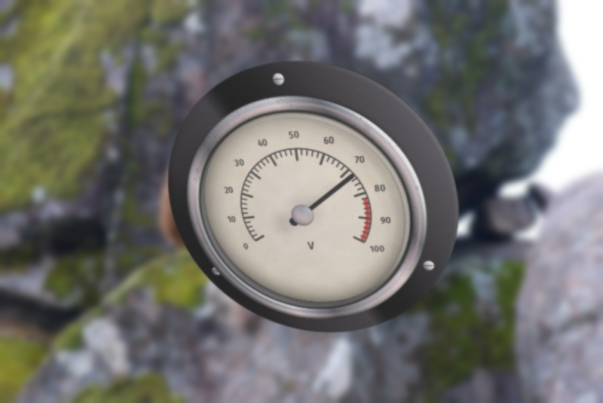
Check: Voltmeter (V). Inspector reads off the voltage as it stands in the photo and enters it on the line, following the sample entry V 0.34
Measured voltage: V 72
